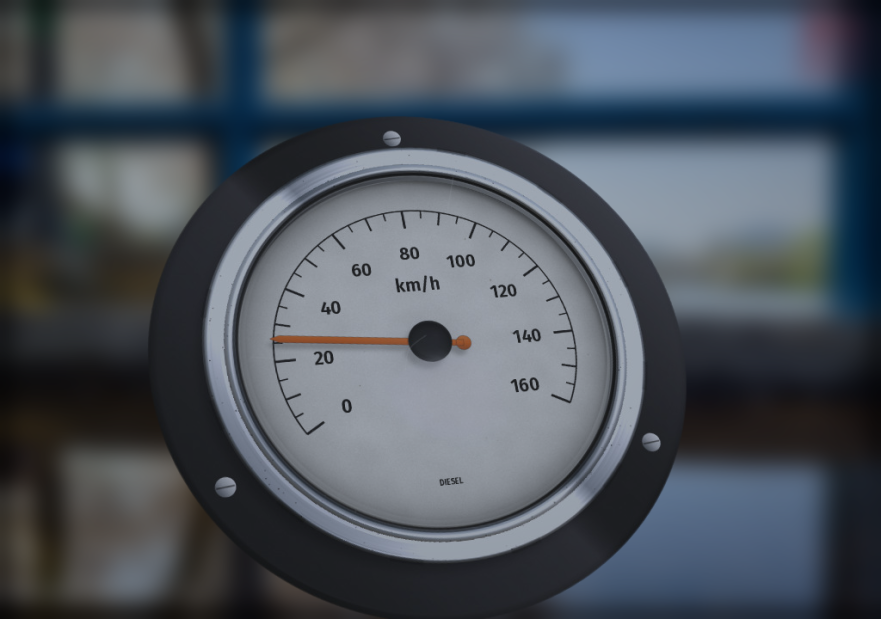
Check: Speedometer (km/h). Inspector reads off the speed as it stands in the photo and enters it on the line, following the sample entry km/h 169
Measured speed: km/h 25
